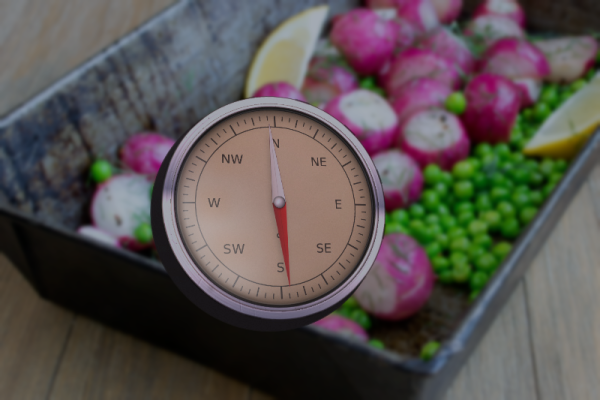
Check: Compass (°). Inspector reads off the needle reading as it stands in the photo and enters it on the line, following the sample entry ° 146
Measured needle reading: ° 175
